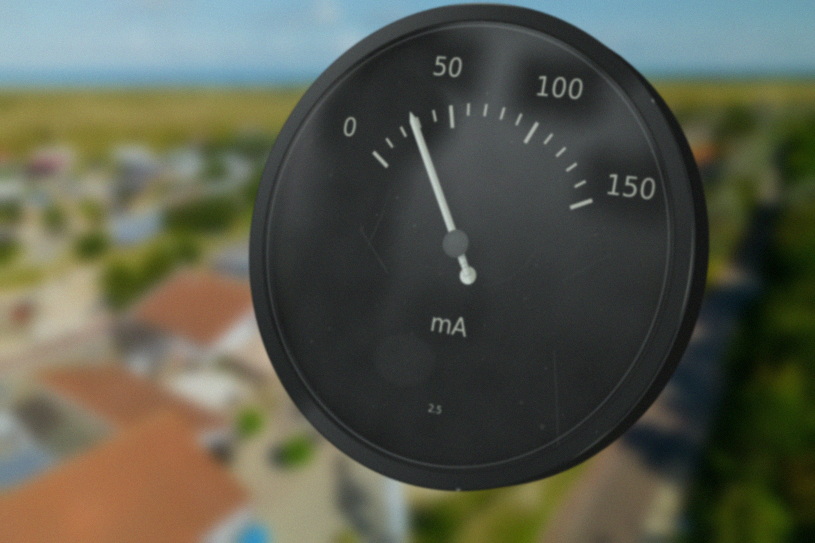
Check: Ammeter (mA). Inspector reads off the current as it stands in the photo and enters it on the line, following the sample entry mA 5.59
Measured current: mA 30
